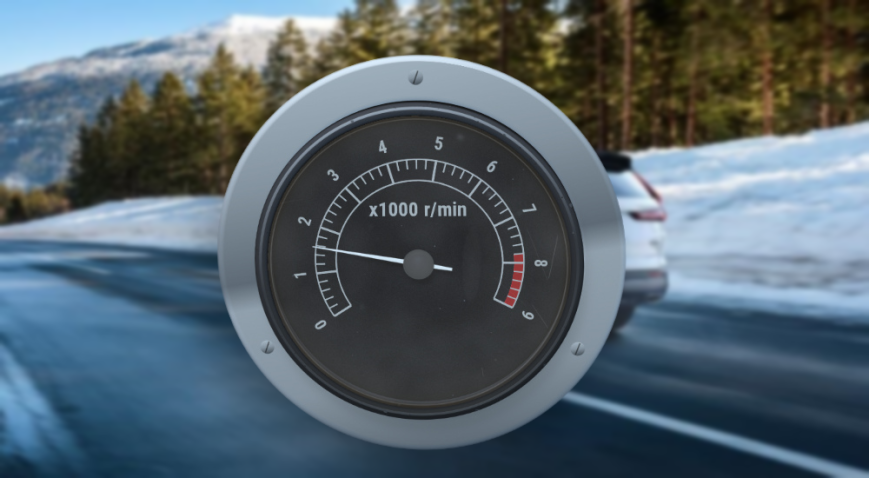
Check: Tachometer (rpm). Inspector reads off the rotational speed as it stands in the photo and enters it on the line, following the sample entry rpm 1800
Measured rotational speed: rpm 1600
